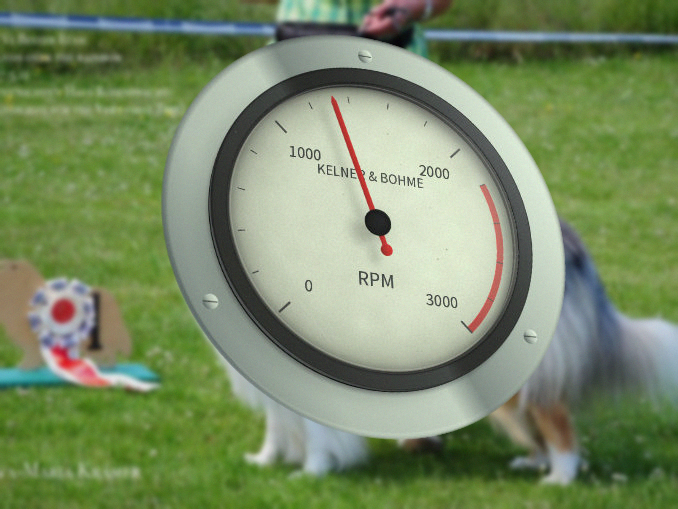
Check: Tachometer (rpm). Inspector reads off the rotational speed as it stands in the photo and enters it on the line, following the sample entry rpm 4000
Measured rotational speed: rpm 1300
